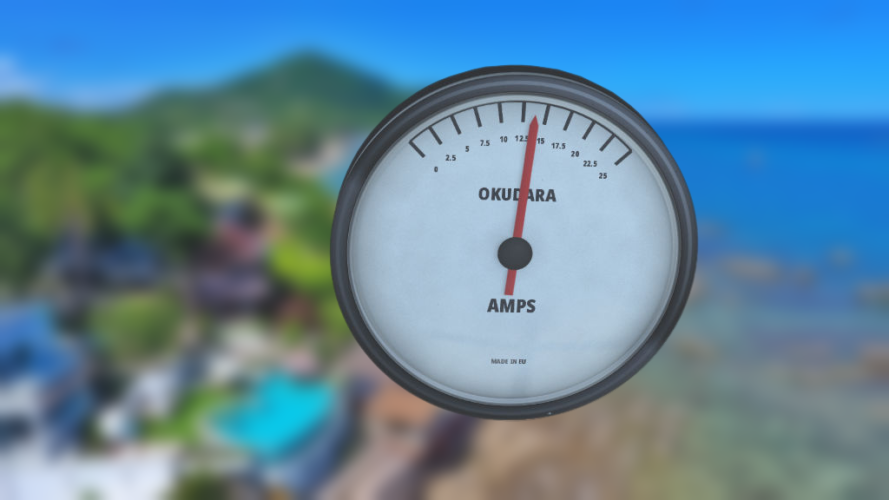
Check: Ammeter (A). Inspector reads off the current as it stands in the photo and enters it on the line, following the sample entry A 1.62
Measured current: A 13.75
